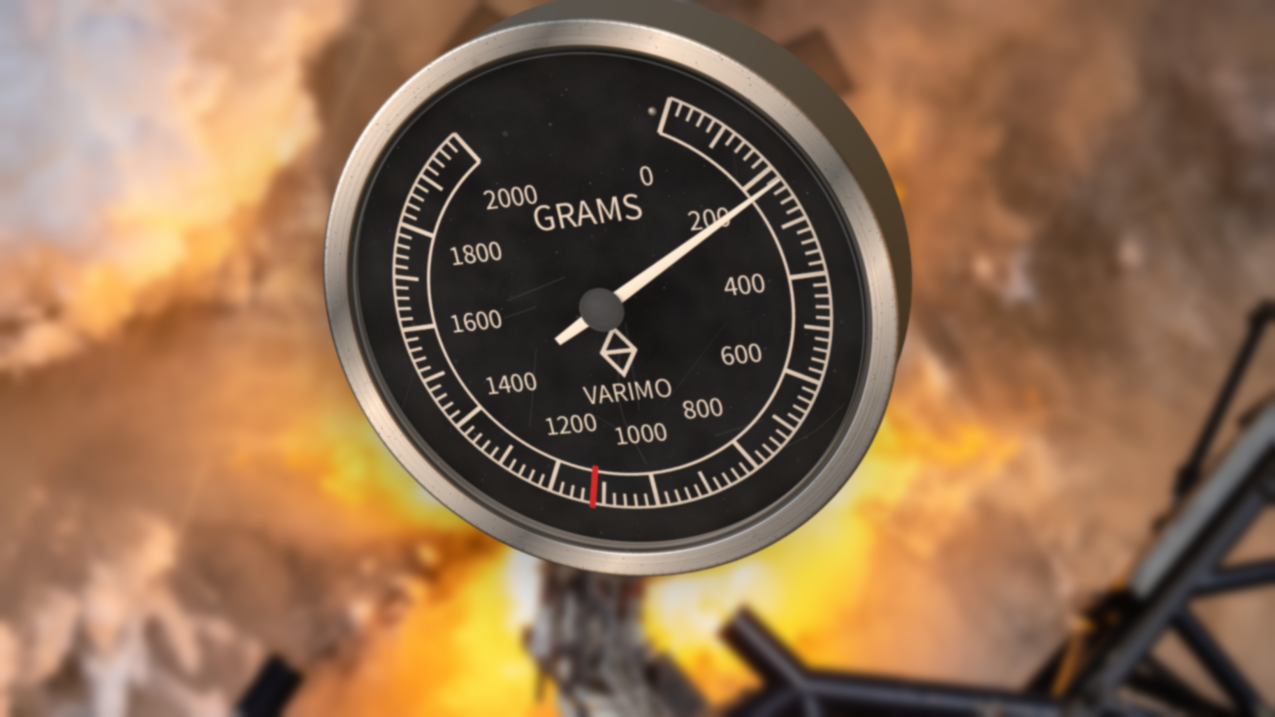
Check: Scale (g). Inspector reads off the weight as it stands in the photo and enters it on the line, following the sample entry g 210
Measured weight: g 220
